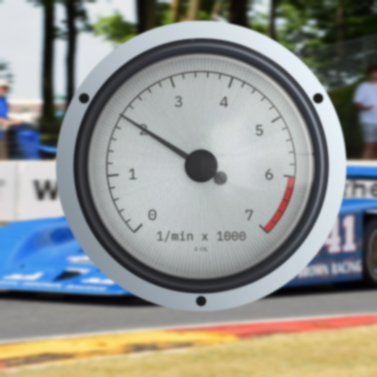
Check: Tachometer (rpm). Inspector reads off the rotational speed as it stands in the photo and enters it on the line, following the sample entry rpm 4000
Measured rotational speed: rpm 2000
